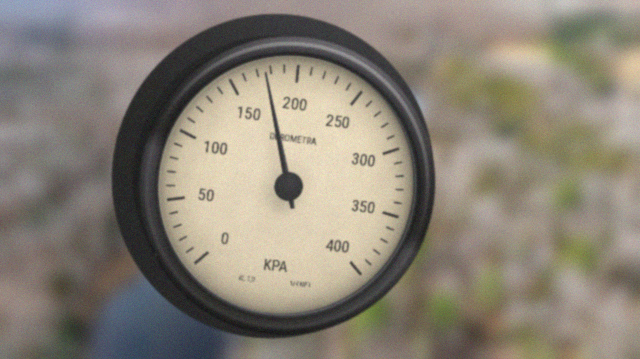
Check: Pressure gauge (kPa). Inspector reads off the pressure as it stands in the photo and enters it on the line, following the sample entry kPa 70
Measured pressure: kPa 175
